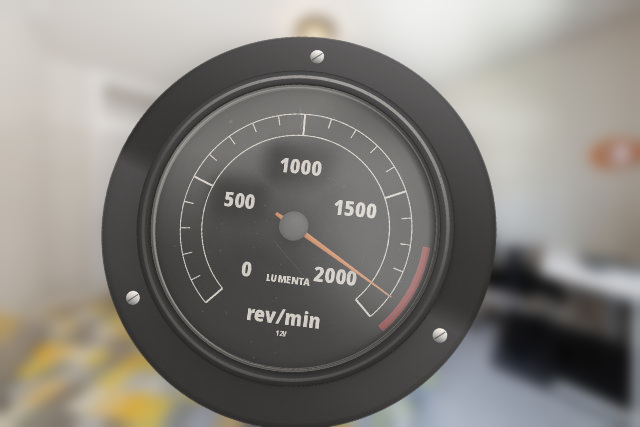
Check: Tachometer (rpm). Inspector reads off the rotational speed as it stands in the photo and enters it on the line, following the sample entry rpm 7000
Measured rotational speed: rpm 1900
